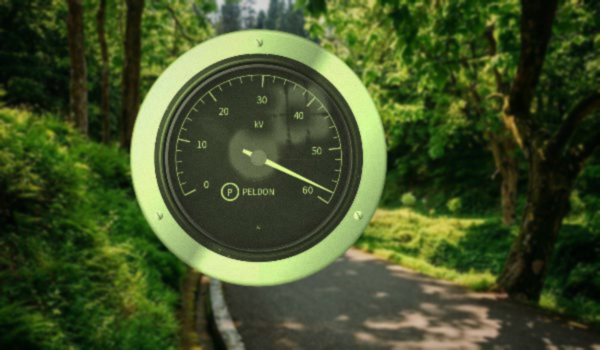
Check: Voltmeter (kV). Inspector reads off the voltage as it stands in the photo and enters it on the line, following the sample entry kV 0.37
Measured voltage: kV 58
